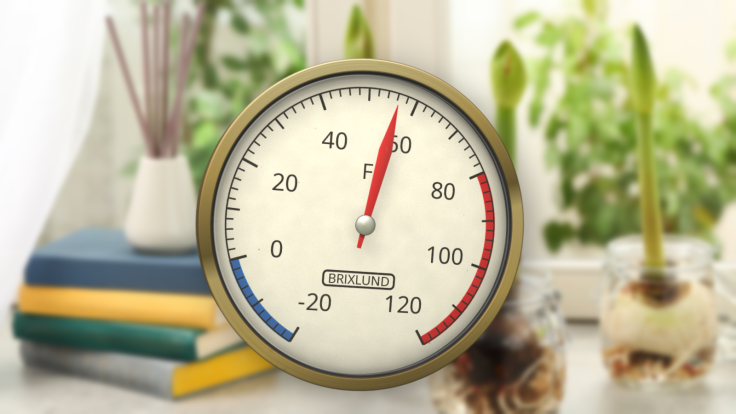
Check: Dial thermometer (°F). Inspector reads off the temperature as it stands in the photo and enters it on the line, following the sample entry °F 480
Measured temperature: °F 56
